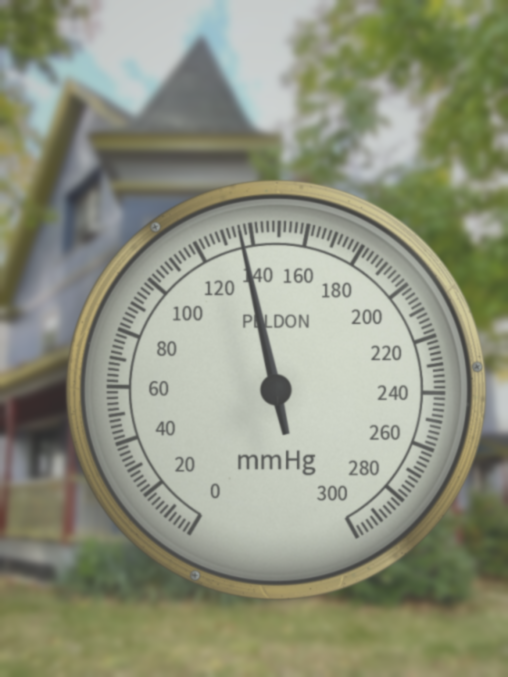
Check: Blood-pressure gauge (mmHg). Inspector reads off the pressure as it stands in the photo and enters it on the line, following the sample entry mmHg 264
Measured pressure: mmHg 136
